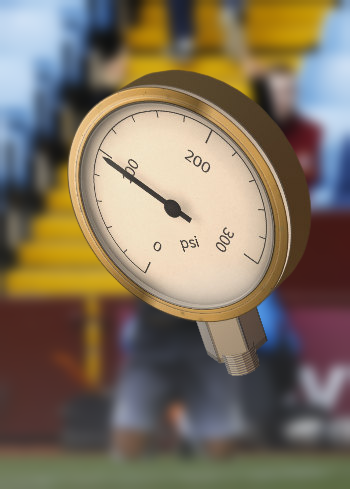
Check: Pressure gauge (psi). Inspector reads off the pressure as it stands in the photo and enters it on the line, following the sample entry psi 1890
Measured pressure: psi 100
